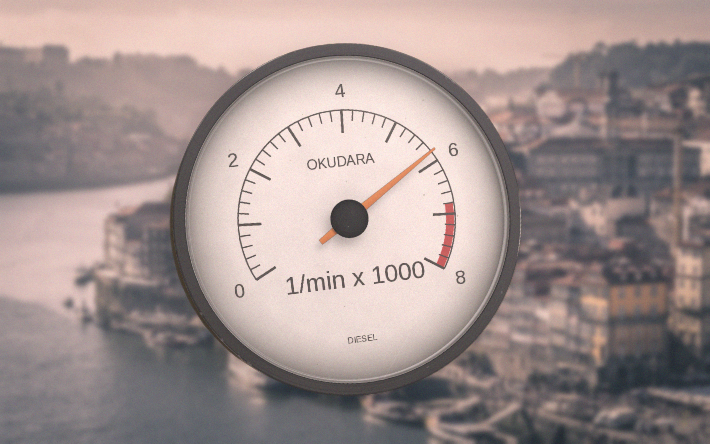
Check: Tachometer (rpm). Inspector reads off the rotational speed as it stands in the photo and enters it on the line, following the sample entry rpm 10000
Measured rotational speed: rpm 5800
